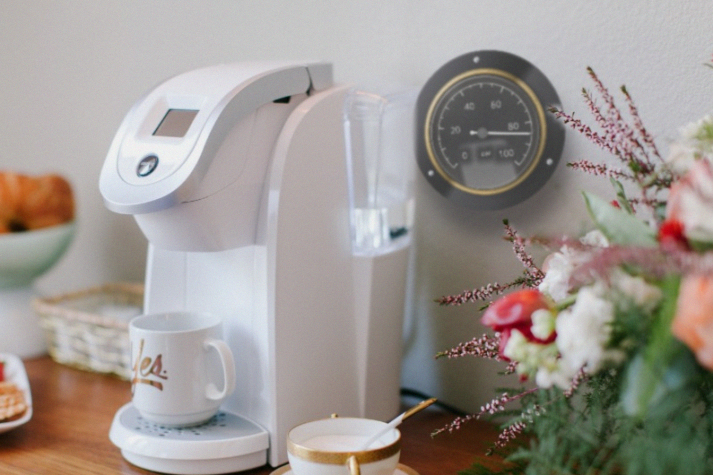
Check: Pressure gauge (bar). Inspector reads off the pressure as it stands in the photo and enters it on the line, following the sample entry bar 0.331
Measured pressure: bar 85
